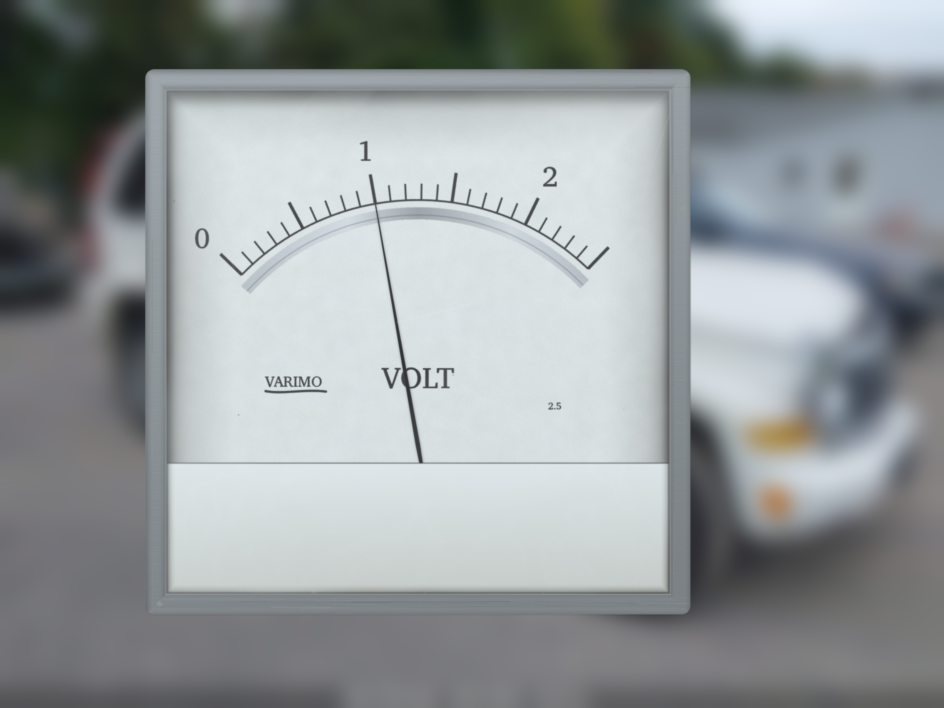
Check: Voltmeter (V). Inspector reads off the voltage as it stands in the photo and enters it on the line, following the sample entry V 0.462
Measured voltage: V 1
